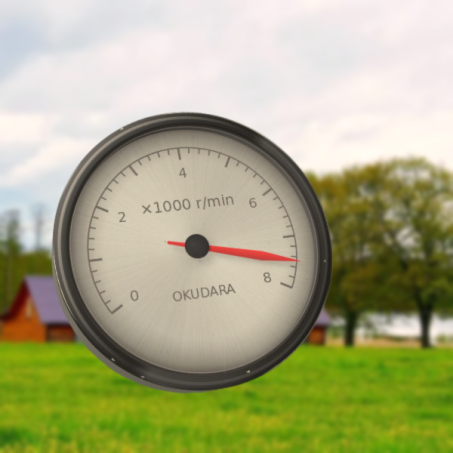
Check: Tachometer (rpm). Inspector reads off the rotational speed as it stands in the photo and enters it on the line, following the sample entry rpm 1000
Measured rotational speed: rpm 7500
